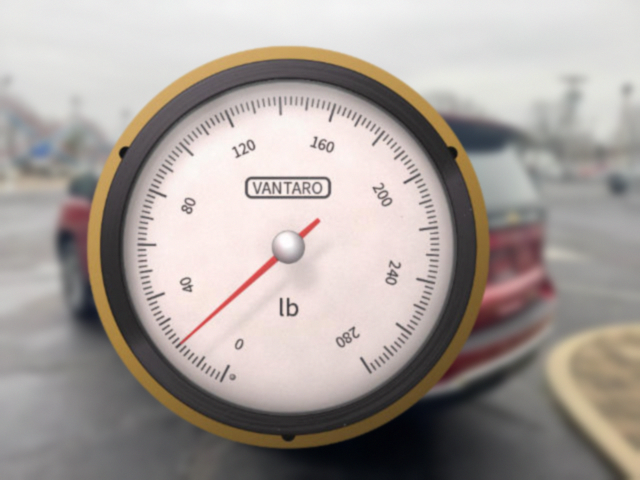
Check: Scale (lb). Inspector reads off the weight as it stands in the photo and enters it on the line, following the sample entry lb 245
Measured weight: lb 20
